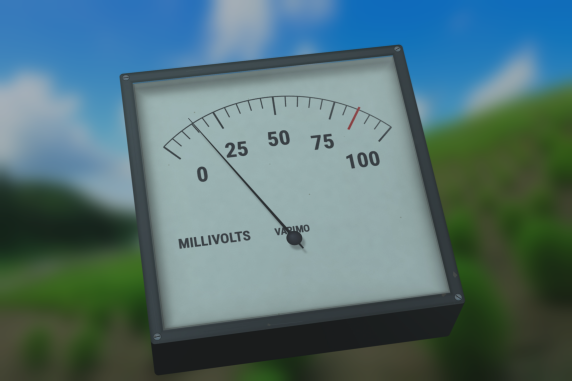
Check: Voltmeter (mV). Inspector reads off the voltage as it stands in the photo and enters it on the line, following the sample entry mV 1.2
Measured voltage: mV 15
